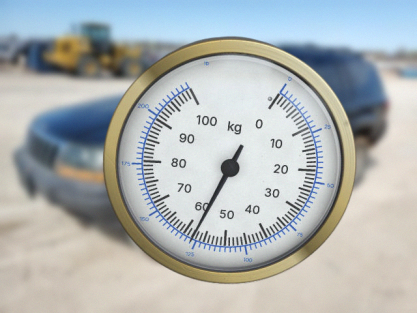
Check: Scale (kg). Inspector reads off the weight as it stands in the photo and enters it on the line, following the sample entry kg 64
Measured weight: kg 58
